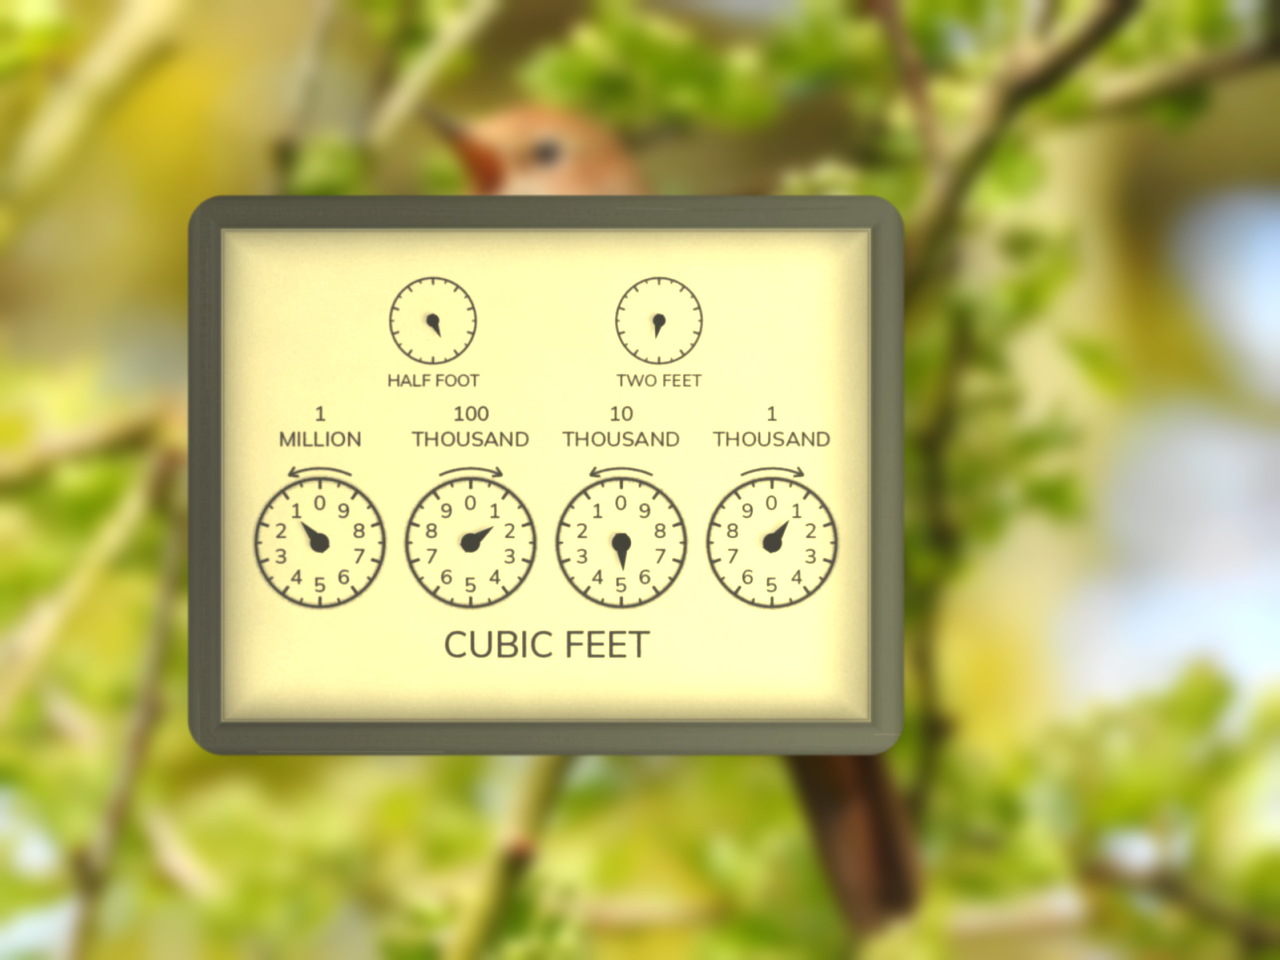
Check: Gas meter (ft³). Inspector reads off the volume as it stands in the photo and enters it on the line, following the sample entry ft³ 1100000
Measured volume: ft³ 115100
